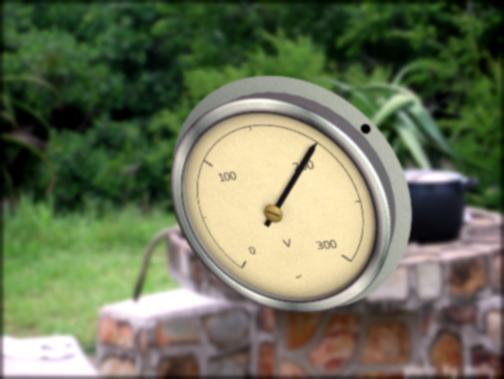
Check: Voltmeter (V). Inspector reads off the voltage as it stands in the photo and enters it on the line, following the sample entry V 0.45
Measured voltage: V 200
